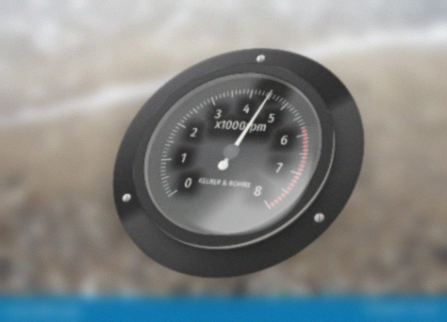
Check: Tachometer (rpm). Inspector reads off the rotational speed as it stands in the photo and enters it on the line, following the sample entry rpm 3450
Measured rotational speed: rpm 4500
